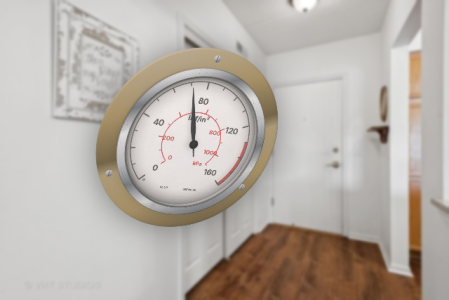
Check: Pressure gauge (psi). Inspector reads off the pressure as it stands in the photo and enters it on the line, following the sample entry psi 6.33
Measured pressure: psi 70
